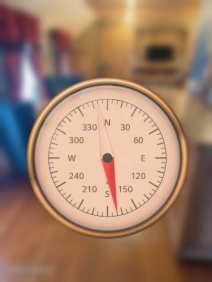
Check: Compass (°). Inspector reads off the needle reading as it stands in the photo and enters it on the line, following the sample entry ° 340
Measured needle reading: ° 170
